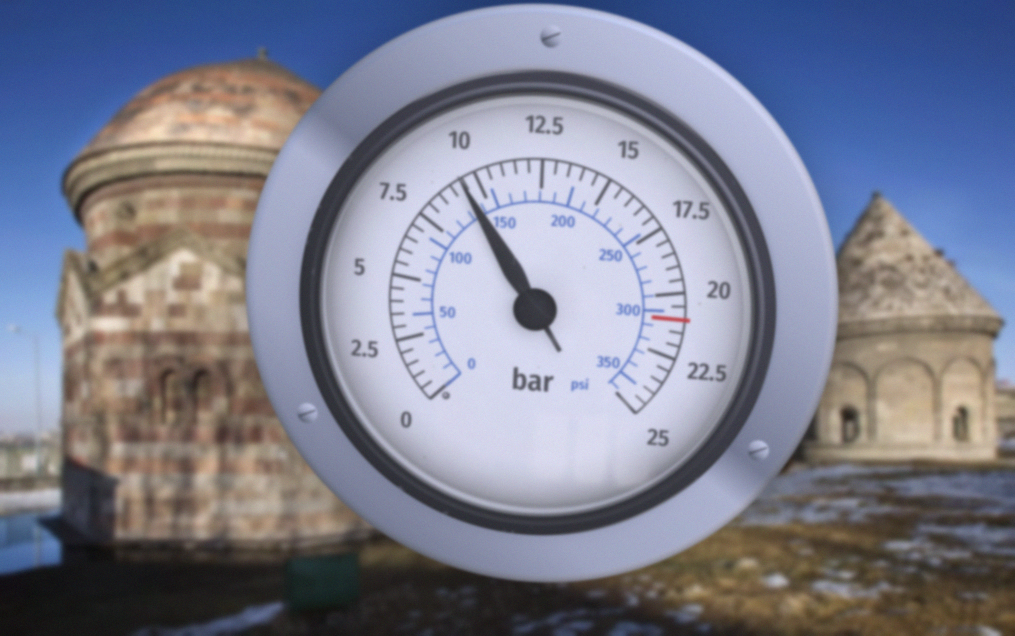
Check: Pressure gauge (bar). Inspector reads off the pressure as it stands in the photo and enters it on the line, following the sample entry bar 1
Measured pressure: bar 9.5
